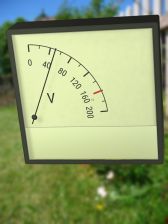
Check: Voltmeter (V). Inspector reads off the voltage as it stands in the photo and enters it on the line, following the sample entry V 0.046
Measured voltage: V 50
